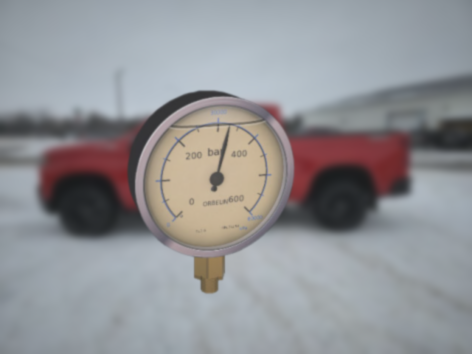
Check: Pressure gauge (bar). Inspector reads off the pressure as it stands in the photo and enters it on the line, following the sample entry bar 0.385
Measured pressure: bar 325
